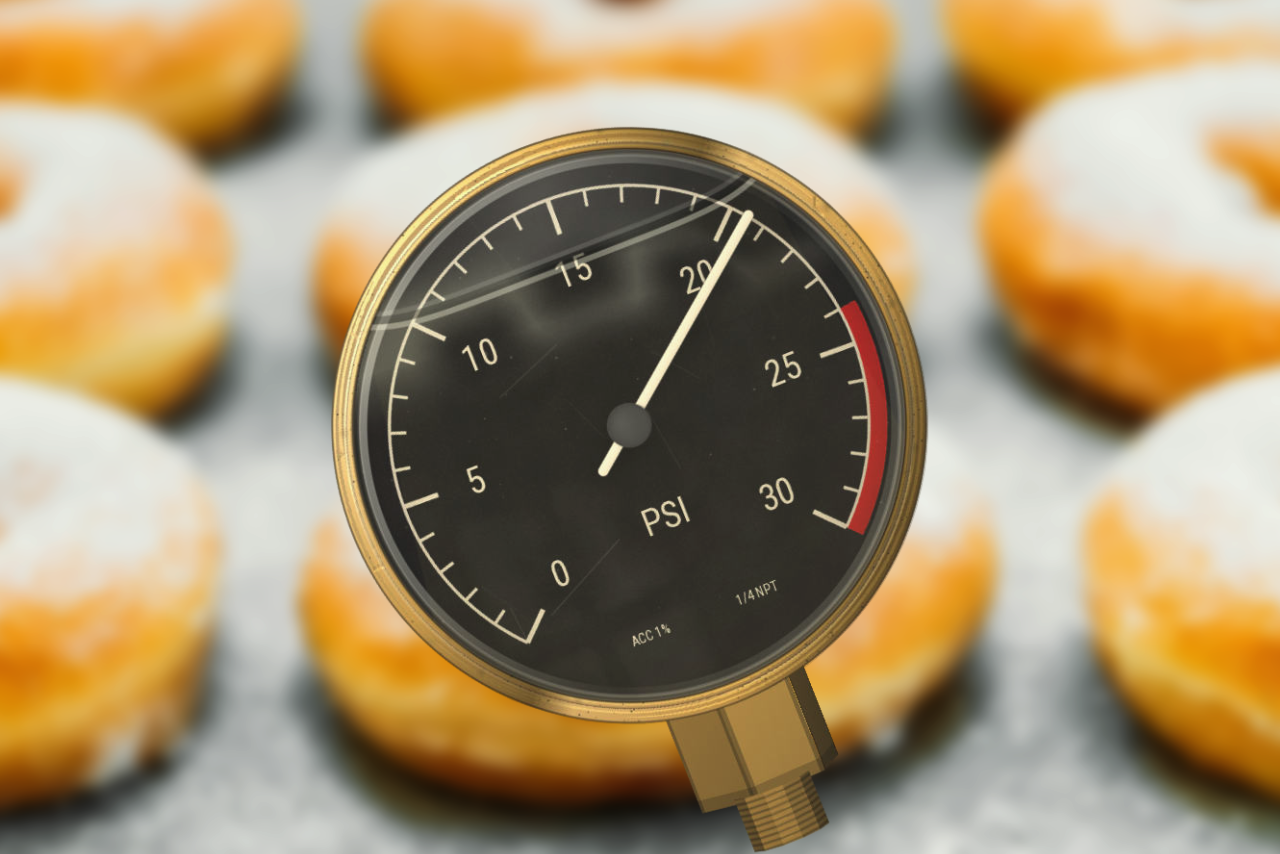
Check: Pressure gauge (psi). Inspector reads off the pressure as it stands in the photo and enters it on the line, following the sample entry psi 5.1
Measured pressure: psi 20.5
